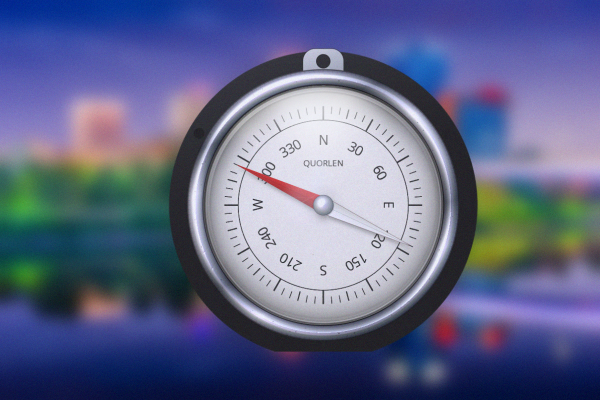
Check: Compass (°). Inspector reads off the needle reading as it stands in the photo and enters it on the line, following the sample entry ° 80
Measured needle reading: ° 295
